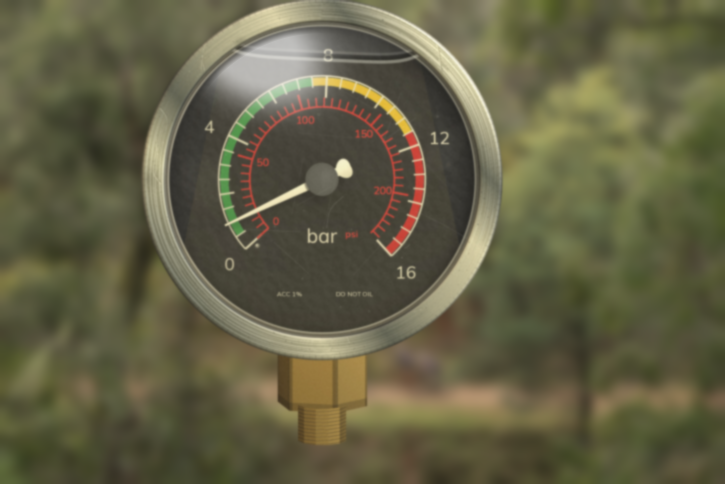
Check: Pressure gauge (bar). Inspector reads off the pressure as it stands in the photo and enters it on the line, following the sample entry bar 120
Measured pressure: bar 1
